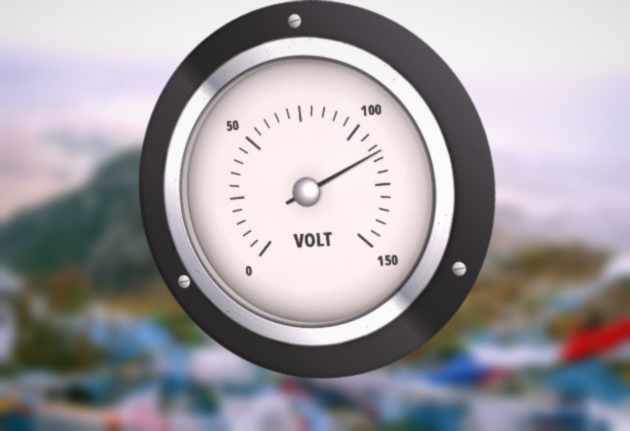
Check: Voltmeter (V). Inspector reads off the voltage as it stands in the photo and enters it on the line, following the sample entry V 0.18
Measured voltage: V 112.5
